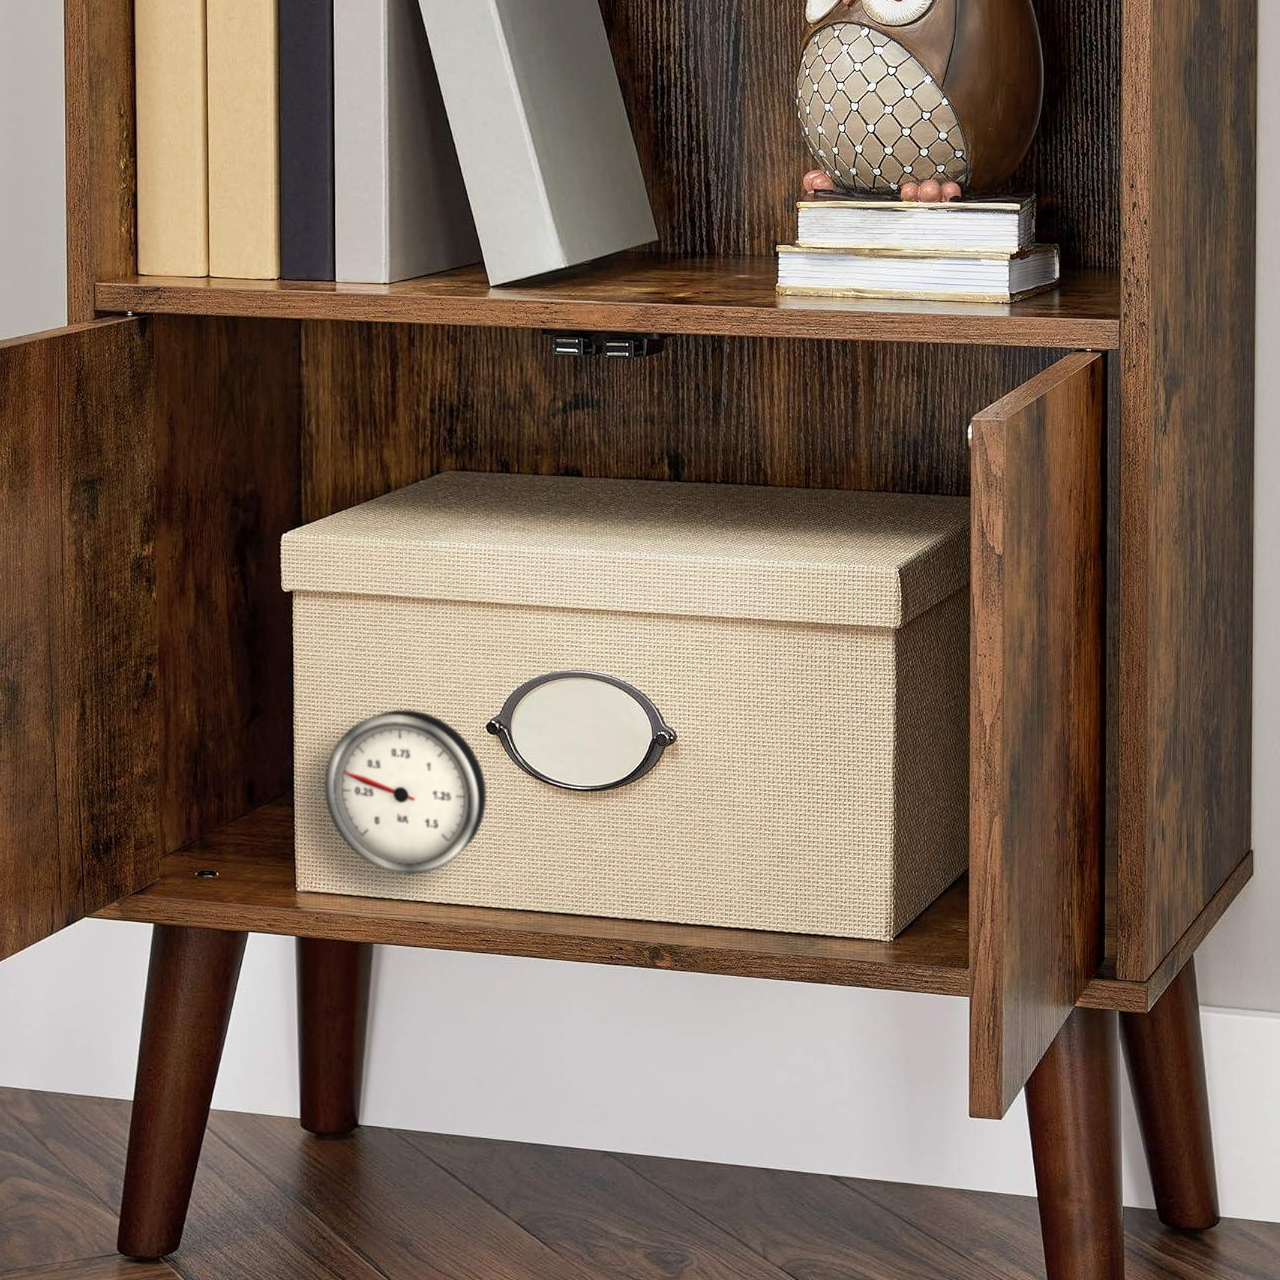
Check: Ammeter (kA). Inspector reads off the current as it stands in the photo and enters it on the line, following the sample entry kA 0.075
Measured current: kA 0.35
